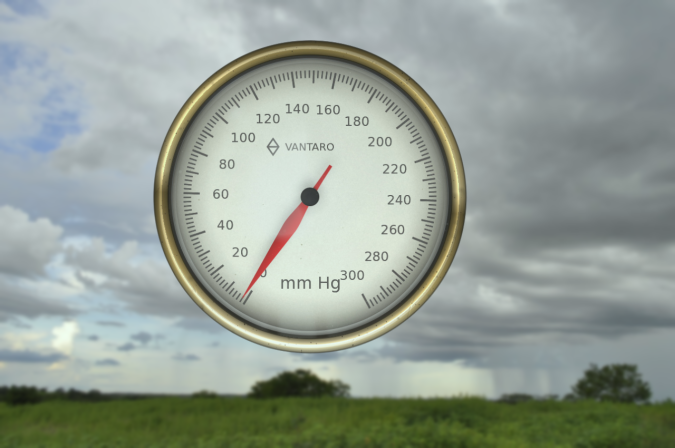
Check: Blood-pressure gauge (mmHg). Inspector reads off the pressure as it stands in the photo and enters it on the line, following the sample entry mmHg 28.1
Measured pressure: mmHg 2
